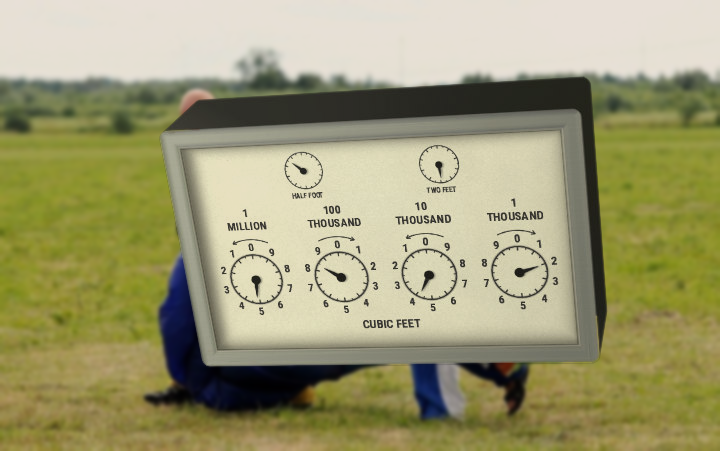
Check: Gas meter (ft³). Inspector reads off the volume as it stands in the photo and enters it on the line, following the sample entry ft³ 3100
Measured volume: ft³ 484200
